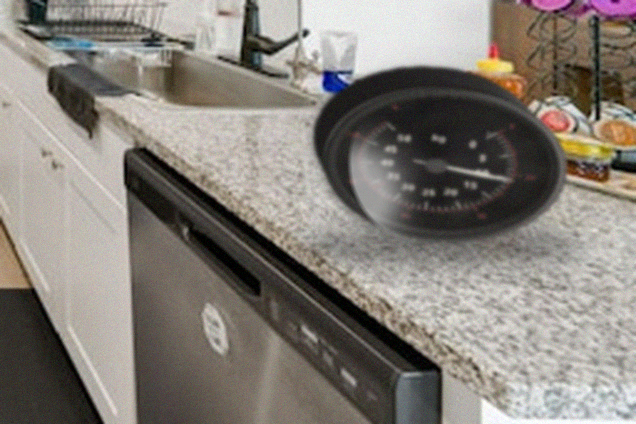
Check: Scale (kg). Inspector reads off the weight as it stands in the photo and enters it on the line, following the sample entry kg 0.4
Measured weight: kg 10
